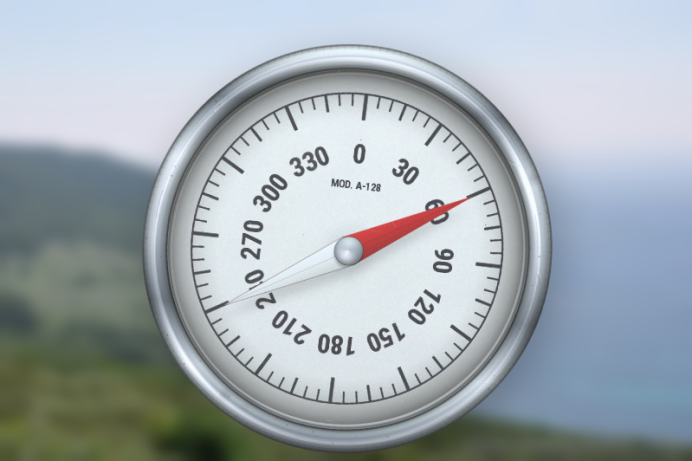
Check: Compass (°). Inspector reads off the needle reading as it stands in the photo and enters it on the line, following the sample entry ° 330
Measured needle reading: ° 60
